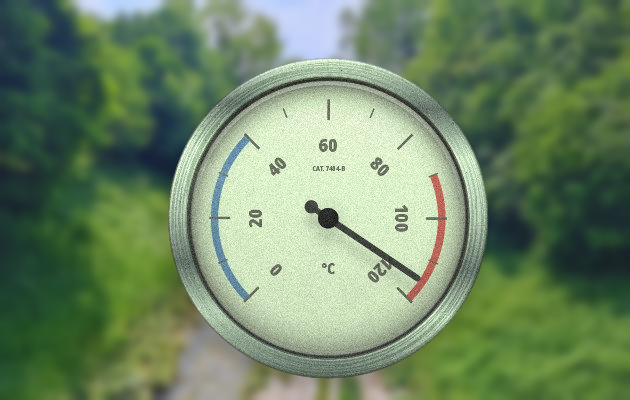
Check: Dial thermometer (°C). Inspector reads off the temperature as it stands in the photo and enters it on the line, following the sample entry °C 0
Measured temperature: °C 115
